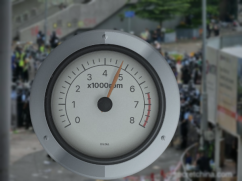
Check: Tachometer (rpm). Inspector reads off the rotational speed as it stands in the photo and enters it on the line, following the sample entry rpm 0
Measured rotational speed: rpm 4750
